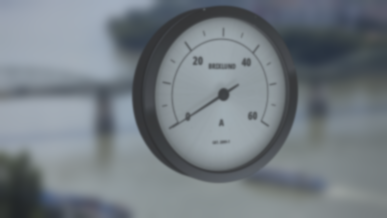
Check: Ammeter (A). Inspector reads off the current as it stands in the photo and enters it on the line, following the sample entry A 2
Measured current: A 0
